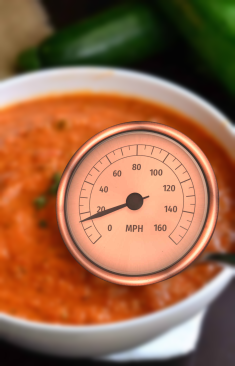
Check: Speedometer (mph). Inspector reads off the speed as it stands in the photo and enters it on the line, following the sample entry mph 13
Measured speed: mph 15
